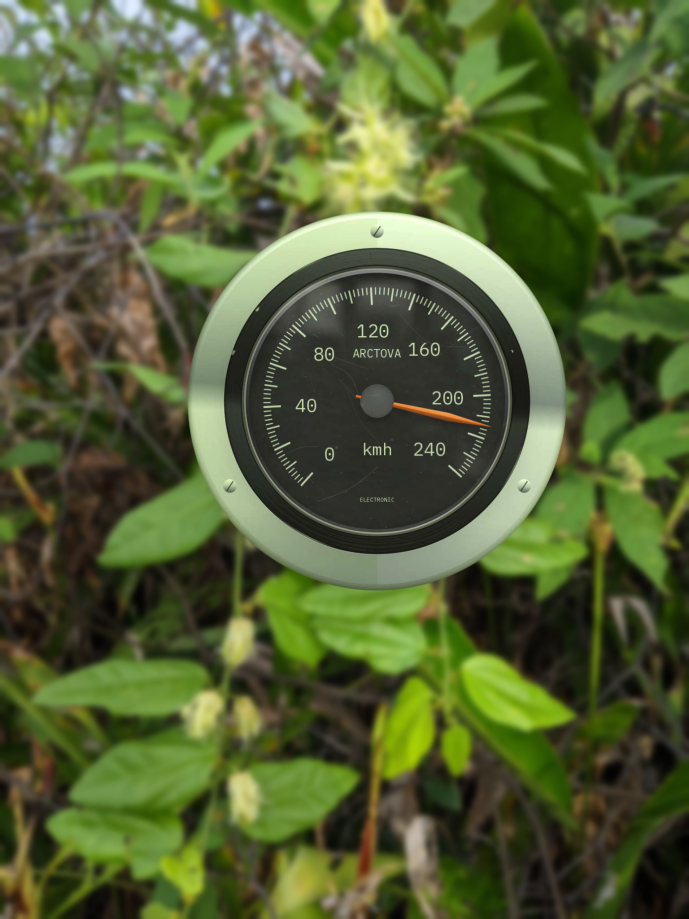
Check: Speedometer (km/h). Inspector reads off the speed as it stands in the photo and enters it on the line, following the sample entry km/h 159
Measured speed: km/h 214
